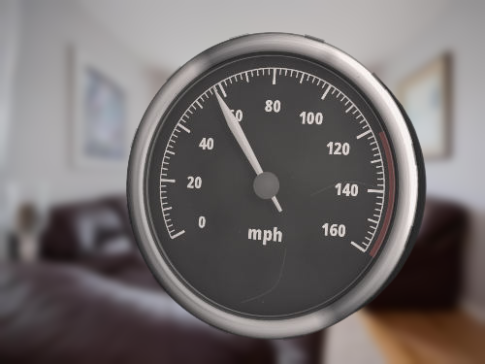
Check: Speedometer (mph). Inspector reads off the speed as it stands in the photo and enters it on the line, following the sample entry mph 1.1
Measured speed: mph 58
